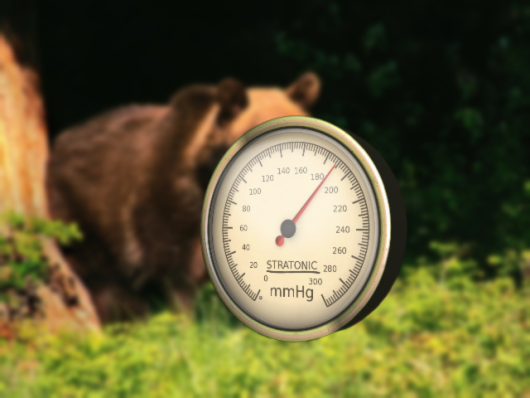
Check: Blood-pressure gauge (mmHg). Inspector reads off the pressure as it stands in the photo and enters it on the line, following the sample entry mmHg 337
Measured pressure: mmHg 190
